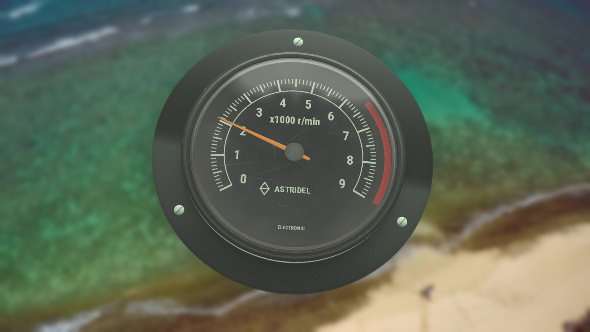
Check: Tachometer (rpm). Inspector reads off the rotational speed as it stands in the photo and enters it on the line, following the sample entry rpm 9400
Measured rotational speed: rpm 2000
